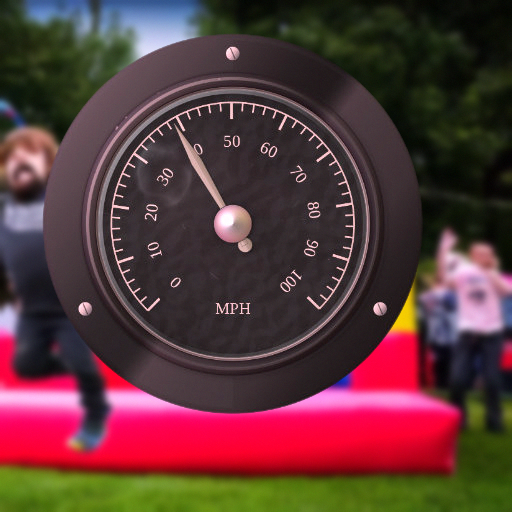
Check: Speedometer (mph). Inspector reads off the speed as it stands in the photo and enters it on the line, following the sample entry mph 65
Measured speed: mph 39
